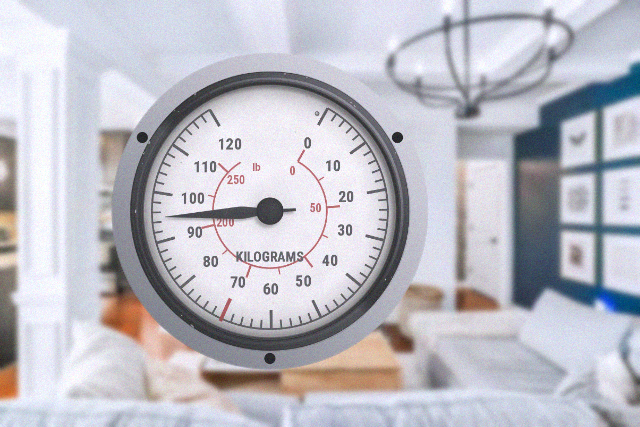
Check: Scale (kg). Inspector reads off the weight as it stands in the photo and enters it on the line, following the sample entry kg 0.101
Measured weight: kg 95
